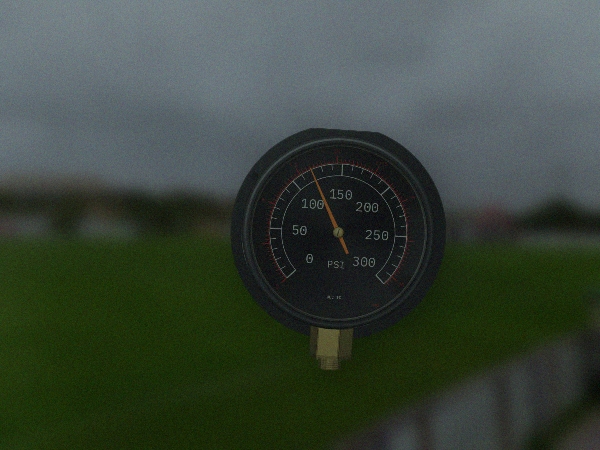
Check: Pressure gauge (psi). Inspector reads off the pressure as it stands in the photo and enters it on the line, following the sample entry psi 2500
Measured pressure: psi 120
